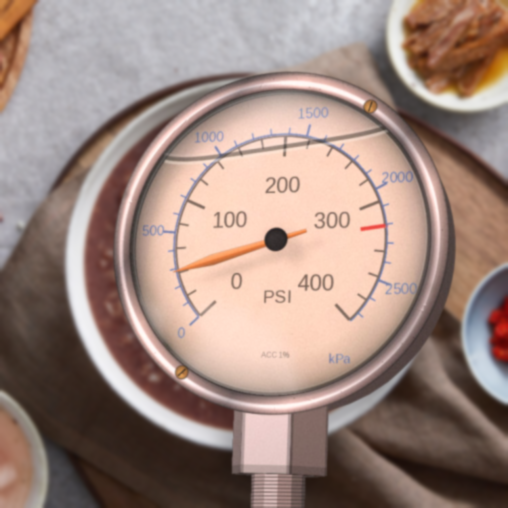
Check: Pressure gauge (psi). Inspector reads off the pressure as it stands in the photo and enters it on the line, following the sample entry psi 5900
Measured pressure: psi 40
